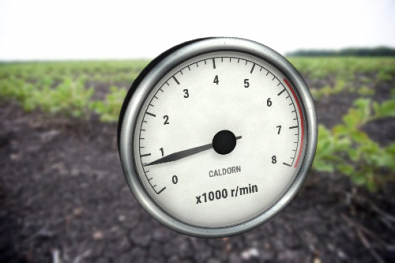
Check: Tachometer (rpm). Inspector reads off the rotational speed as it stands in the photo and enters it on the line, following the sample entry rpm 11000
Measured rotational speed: rpm 800
